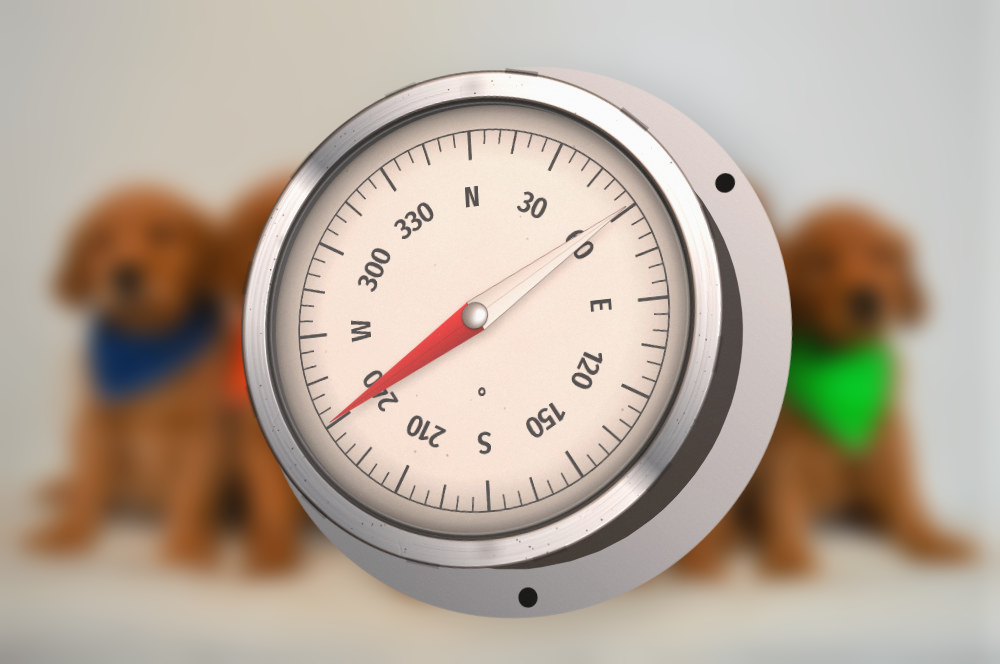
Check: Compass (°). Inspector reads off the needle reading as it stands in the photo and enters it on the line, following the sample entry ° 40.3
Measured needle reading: ° 240
